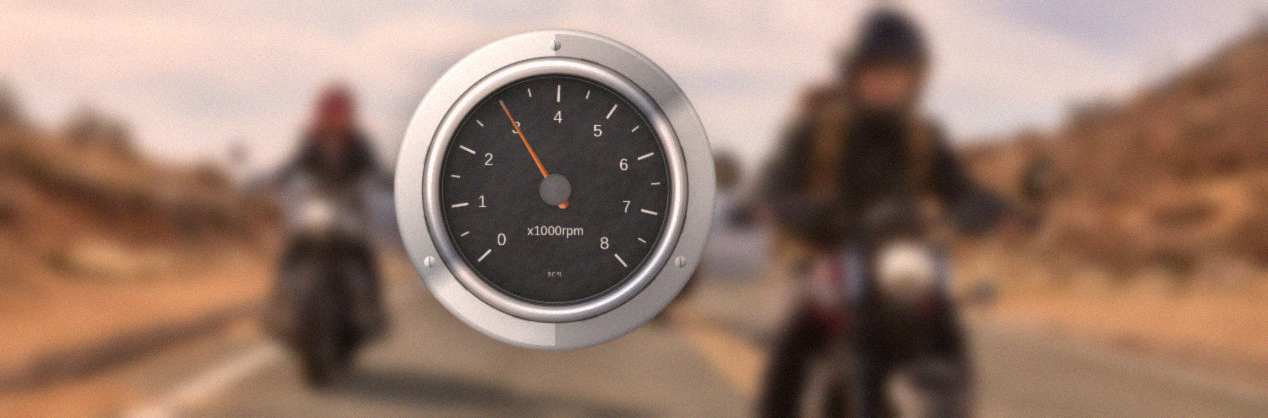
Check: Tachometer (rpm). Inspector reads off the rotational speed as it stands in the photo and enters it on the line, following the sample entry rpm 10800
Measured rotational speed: rpm 3000
